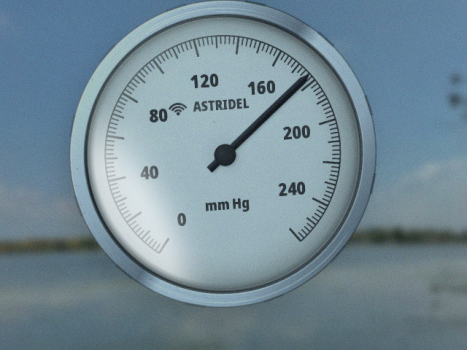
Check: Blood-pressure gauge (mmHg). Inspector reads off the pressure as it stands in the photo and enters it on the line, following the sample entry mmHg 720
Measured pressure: mmHg 176
